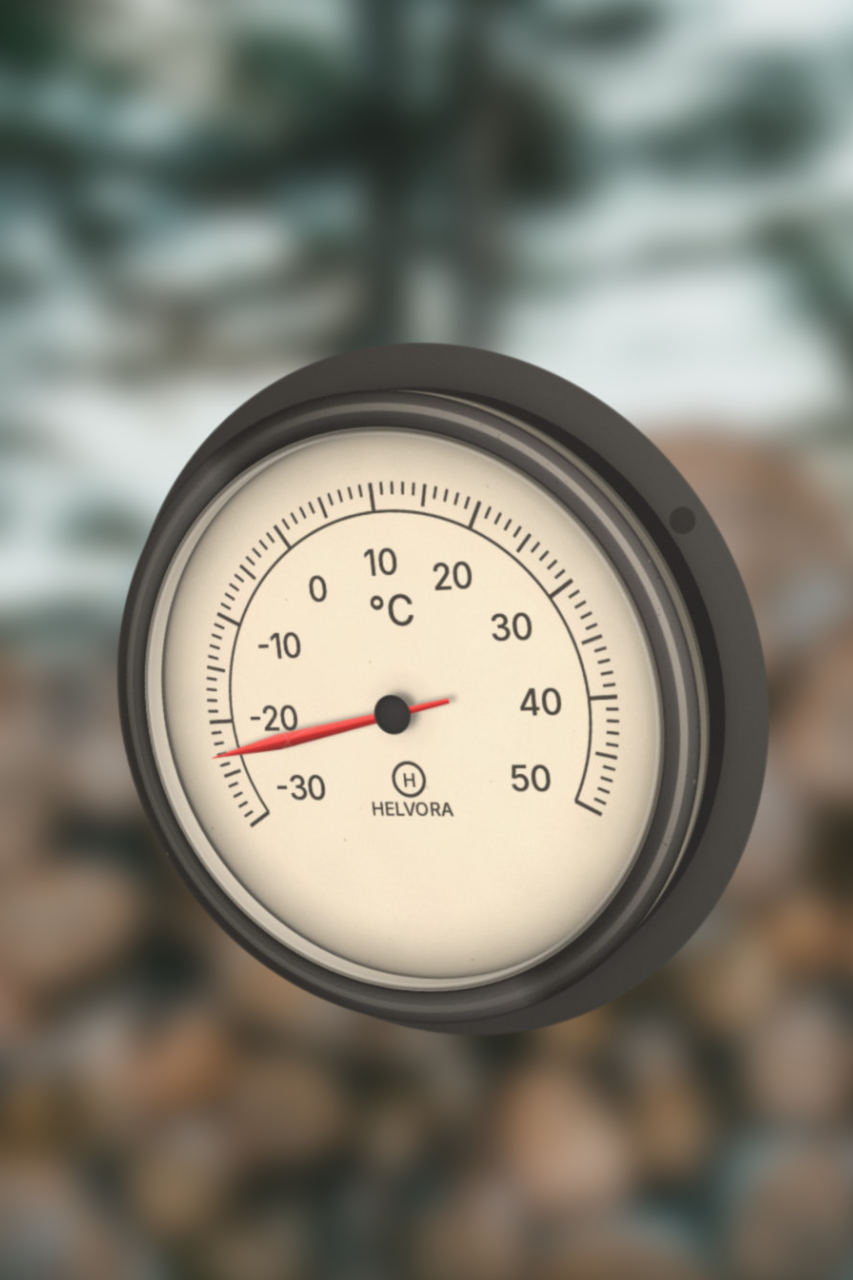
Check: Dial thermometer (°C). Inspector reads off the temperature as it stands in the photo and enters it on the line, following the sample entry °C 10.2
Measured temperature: °C -23
